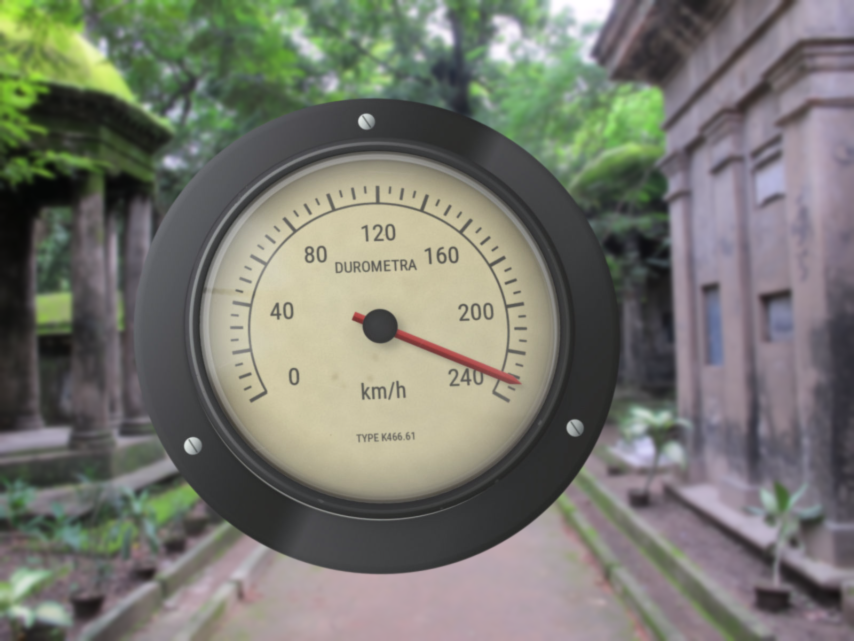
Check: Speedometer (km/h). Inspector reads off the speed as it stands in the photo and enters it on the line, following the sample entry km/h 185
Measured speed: km/h 232.5
